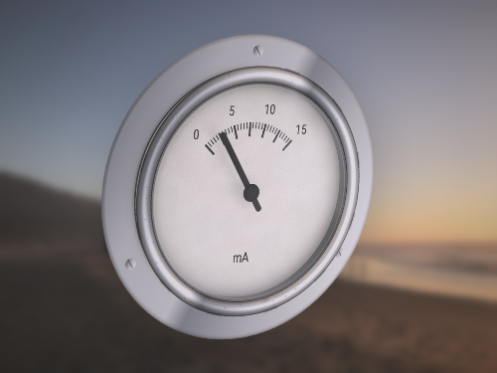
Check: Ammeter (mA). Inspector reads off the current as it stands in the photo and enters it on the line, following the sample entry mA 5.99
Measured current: mA 2.5
